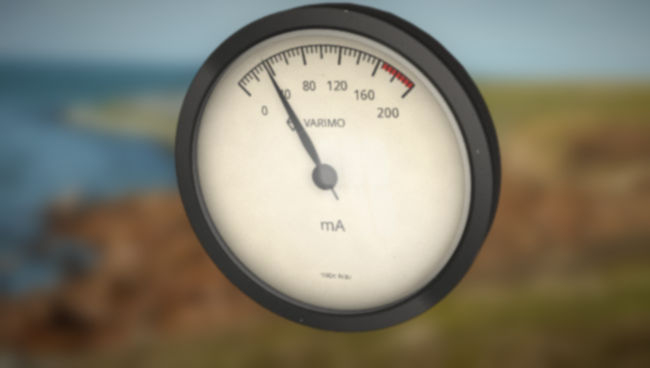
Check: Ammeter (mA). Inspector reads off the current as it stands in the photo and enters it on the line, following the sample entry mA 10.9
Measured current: mA 40
